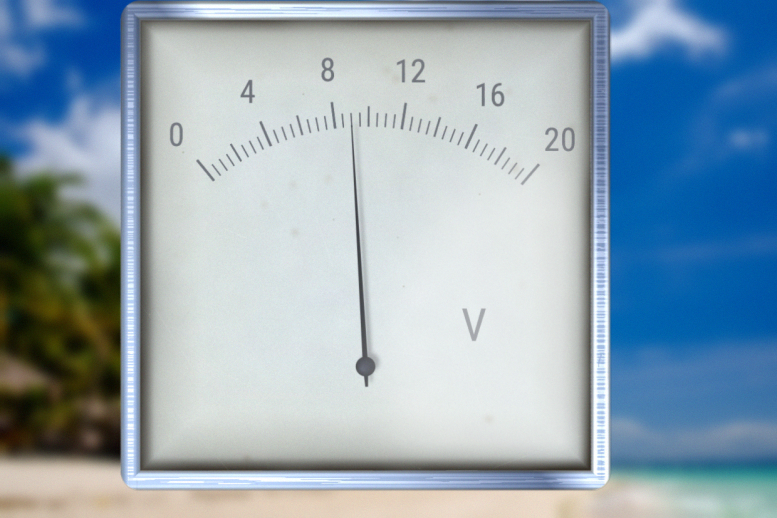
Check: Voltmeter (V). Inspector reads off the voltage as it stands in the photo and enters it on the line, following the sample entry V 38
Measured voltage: V 9
